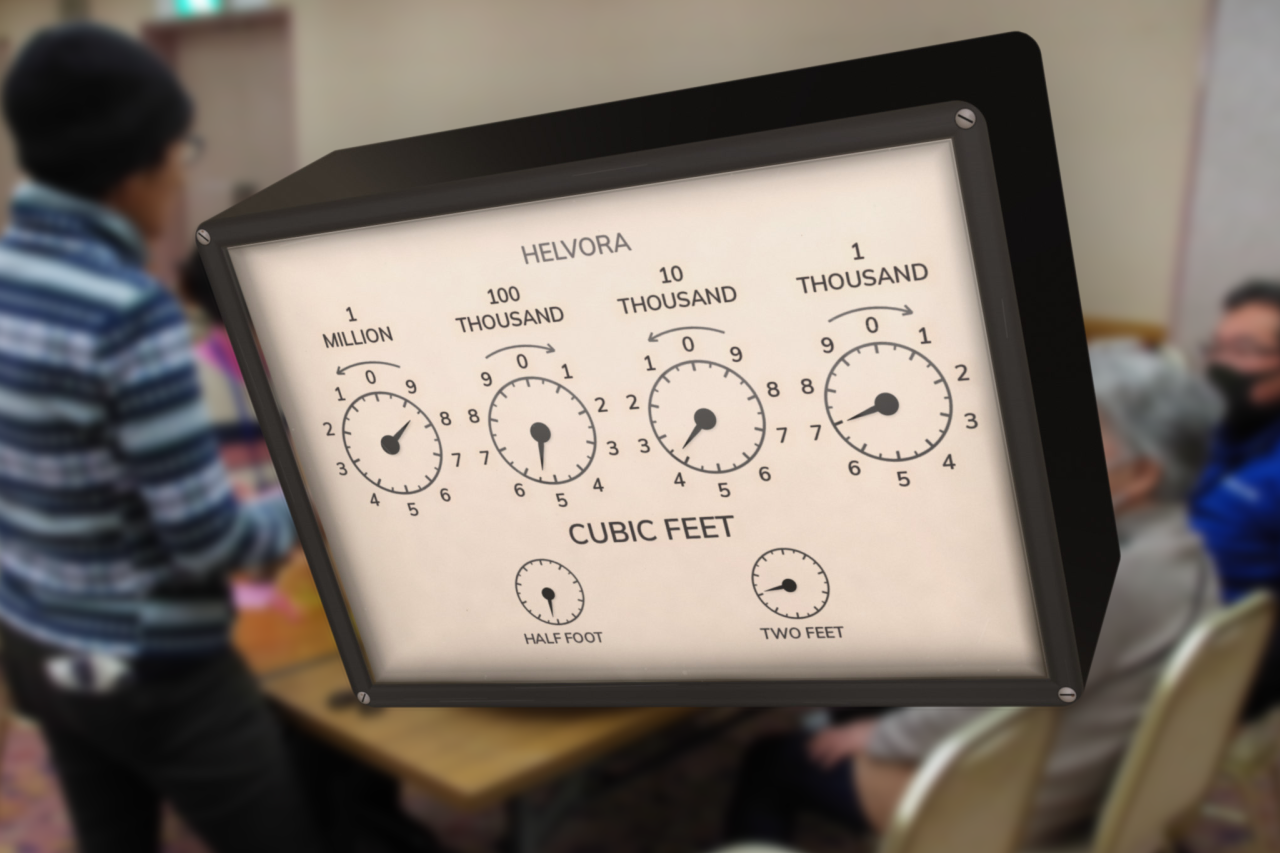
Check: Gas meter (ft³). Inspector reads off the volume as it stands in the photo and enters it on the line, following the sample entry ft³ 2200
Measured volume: ft³ 853700
